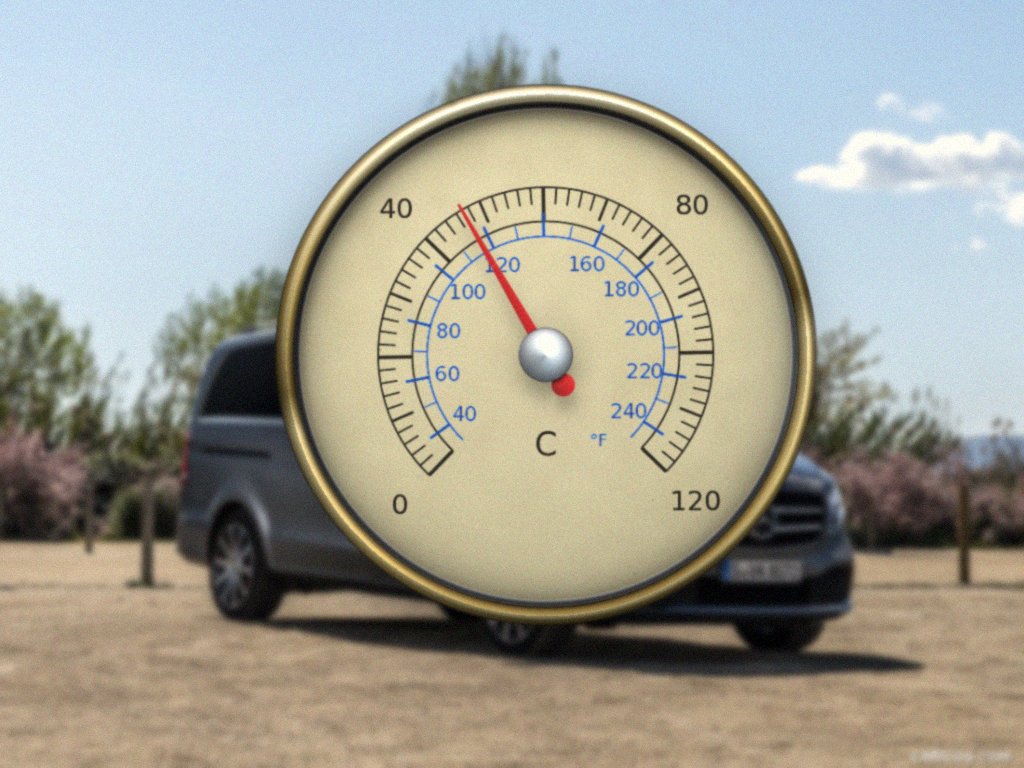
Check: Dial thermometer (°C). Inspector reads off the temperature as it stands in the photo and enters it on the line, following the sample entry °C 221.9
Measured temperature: °C 47
